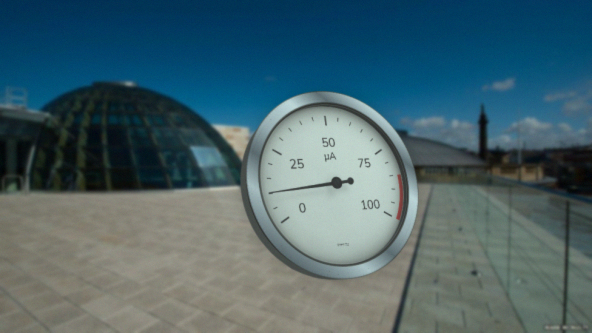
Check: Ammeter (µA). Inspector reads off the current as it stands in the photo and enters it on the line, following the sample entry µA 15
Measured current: µA 10
